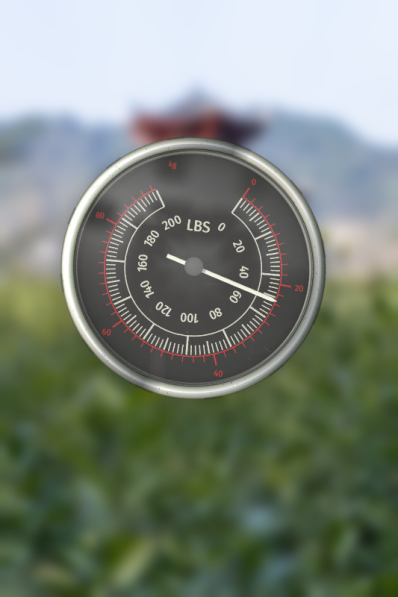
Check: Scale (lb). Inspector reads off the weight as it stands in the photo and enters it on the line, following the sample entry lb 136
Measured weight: lb 52
